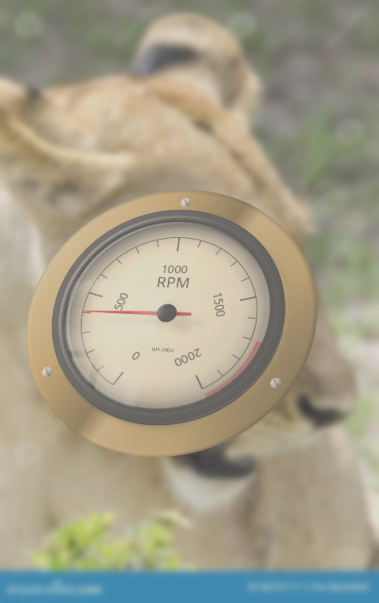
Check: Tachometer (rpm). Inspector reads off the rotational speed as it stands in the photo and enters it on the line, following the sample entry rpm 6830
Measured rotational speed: rpm 400
